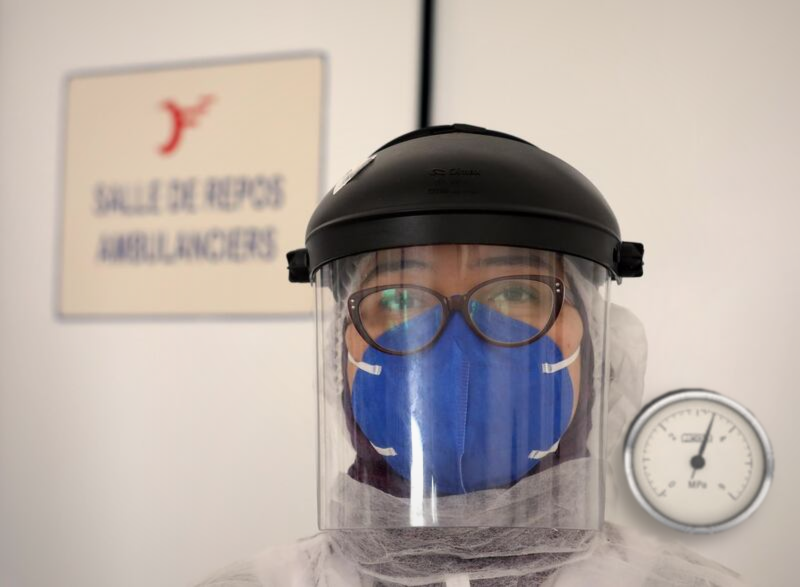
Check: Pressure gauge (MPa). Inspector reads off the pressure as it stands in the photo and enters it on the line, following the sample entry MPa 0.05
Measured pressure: MPa 3.4
